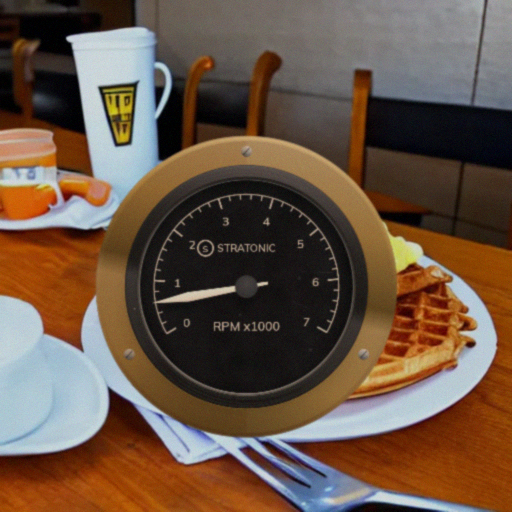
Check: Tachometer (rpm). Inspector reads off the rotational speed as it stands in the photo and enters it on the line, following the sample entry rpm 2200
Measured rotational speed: rpm 600
